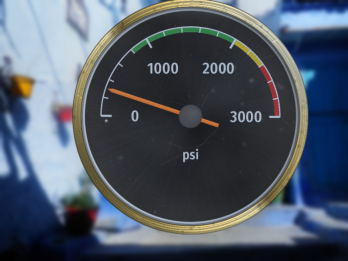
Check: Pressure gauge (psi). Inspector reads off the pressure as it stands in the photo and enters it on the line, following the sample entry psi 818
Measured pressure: psi 300
